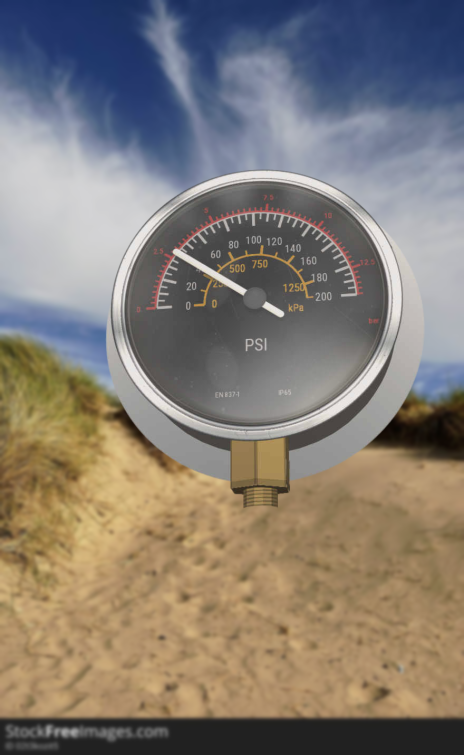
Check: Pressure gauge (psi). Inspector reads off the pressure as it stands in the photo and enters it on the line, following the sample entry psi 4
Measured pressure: psi 40
